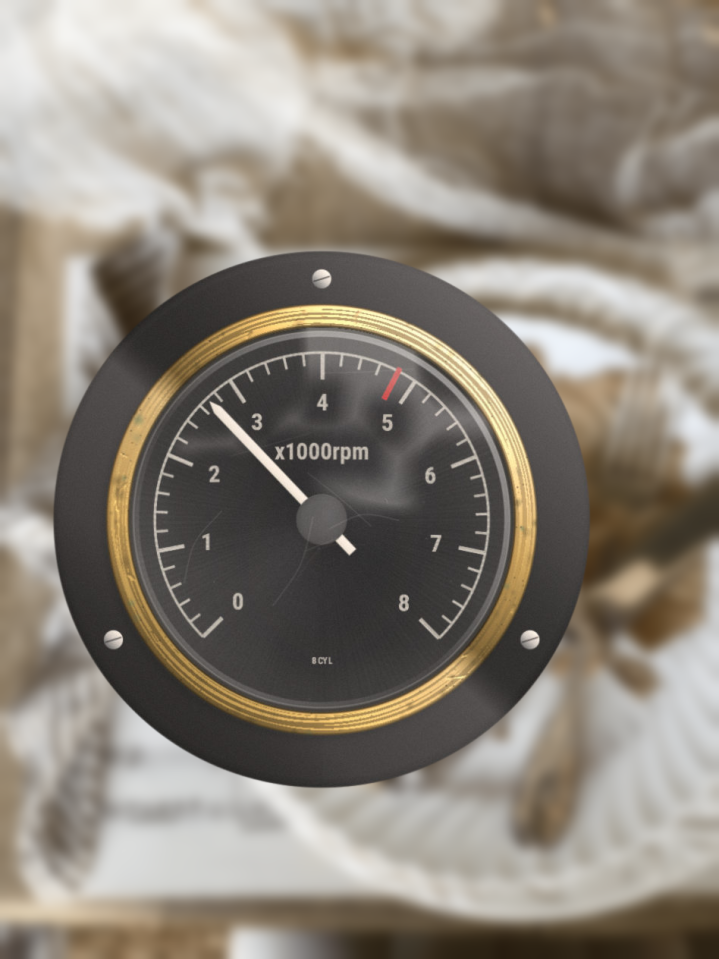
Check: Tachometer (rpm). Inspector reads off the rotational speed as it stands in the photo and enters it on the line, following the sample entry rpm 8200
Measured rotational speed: rpm 2700
